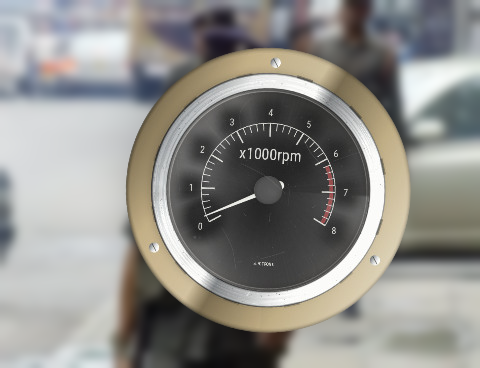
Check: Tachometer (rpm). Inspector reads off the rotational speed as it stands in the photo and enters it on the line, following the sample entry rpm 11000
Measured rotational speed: rpm 200
